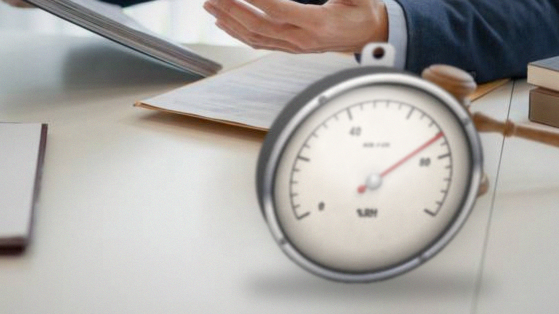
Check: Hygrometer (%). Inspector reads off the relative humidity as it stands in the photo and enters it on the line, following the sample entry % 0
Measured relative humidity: % 72
